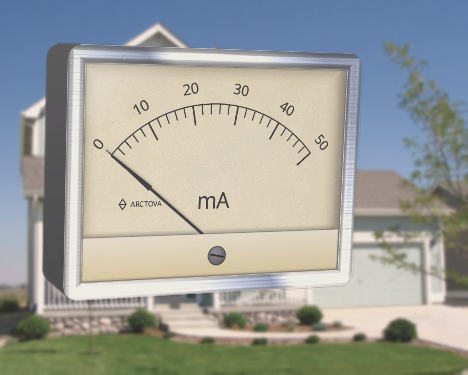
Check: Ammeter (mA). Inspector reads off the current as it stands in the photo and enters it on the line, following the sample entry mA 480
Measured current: mA 0
